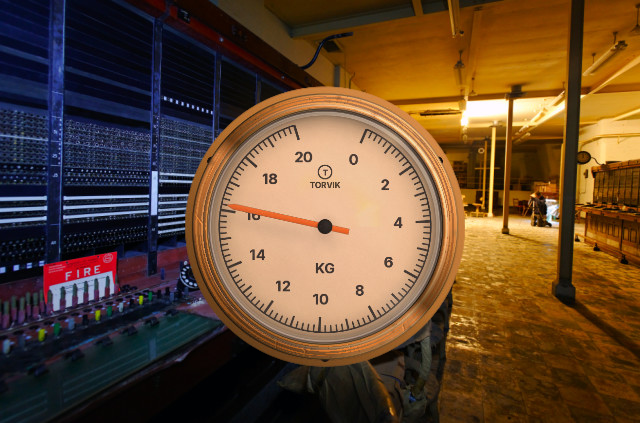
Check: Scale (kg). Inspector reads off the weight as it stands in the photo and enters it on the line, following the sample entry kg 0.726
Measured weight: kg 16.2
